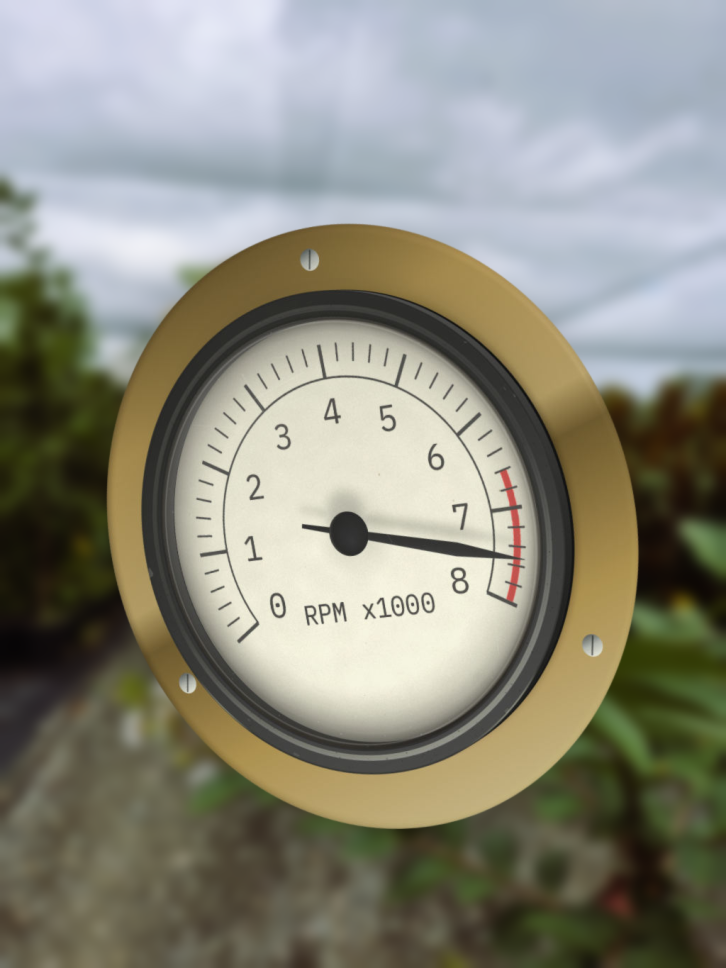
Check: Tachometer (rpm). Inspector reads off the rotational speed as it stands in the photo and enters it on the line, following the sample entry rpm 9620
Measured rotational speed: rpm 7500
